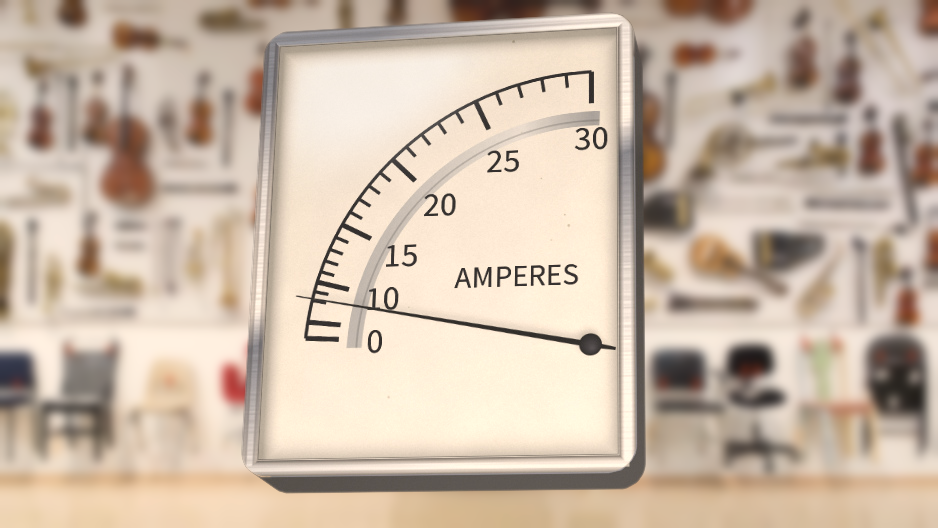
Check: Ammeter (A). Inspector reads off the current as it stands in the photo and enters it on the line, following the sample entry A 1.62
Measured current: A 8
